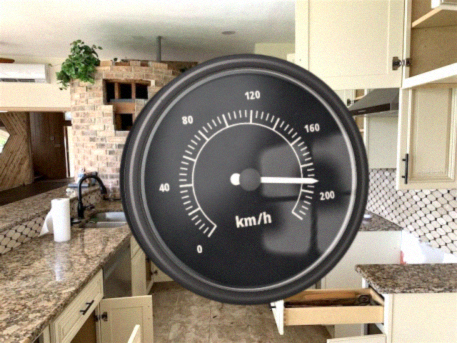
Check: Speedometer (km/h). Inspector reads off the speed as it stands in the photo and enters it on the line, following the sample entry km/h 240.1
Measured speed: km/h 192
